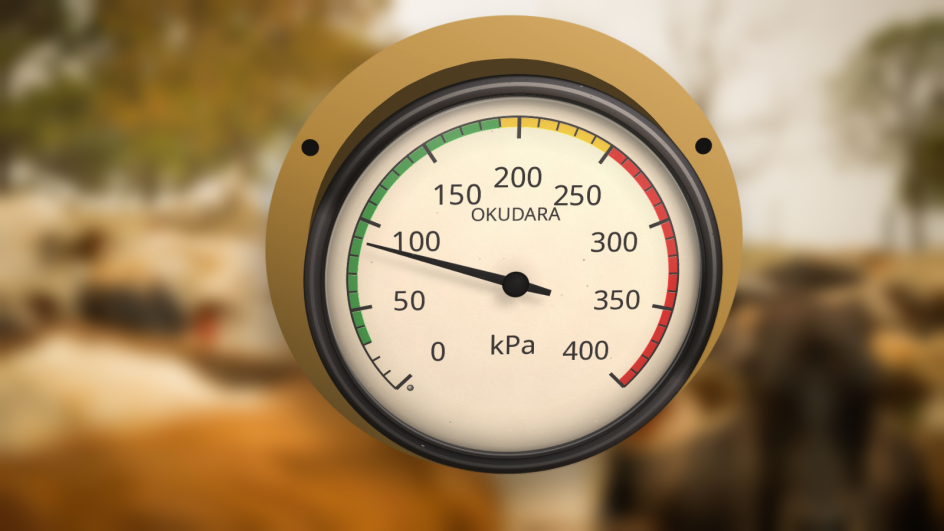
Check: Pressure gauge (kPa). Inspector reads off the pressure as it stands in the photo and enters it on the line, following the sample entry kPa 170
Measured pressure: kPa 90
